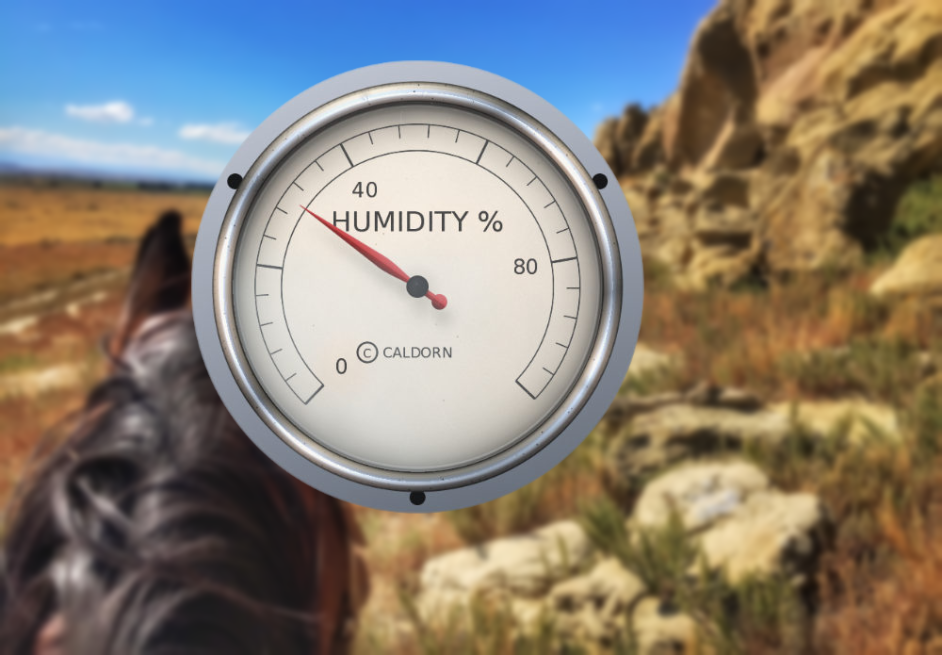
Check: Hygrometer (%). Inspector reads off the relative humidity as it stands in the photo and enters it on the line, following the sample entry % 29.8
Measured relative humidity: % 30
